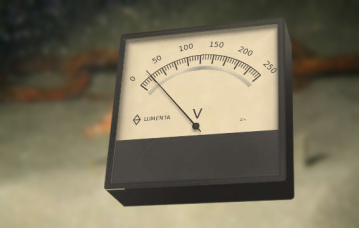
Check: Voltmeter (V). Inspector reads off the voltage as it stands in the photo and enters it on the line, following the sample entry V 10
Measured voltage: V 25
